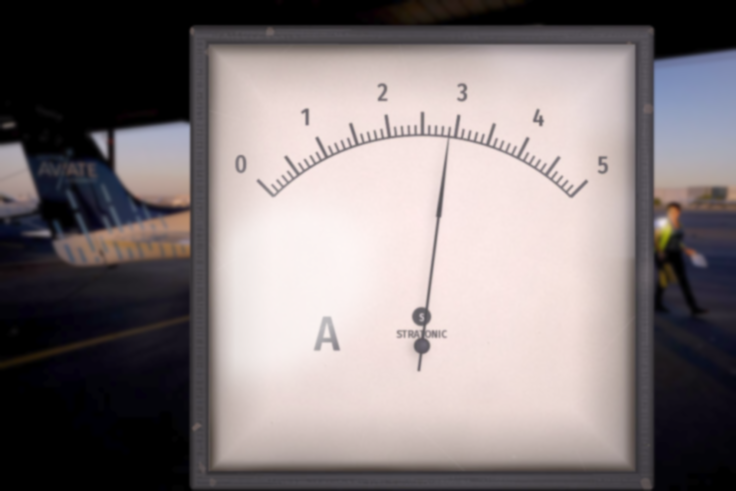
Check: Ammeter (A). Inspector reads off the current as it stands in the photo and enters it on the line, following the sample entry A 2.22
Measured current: A 2.9
